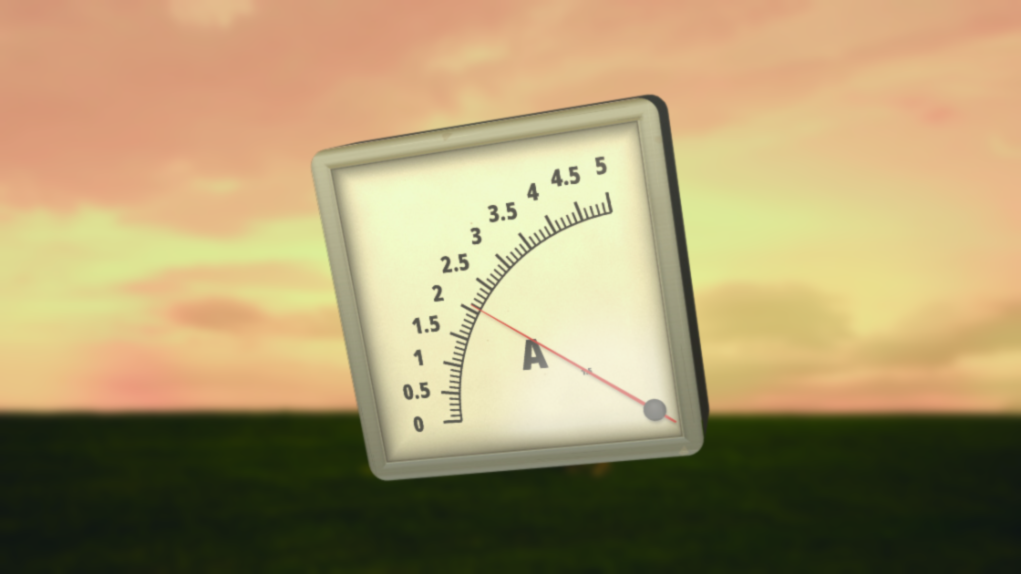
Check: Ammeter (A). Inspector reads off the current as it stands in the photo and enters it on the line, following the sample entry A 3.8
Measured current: A 2.1
